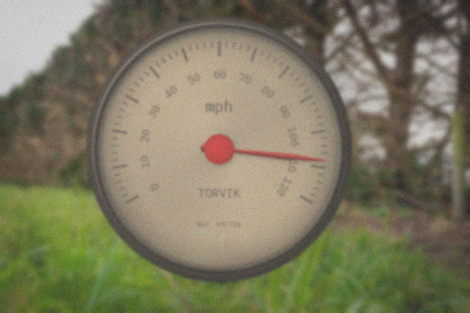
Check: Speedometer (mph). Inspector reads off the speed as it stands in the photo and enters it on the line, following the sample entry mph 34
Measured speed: mph 108
